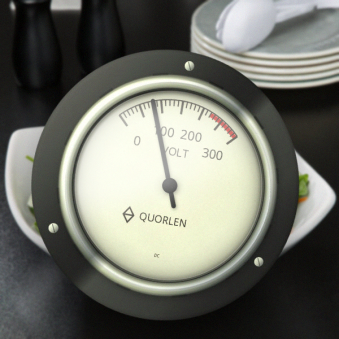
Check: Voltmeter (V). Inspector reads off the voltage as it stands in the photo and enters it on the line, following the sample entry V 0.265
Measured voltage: V 80
